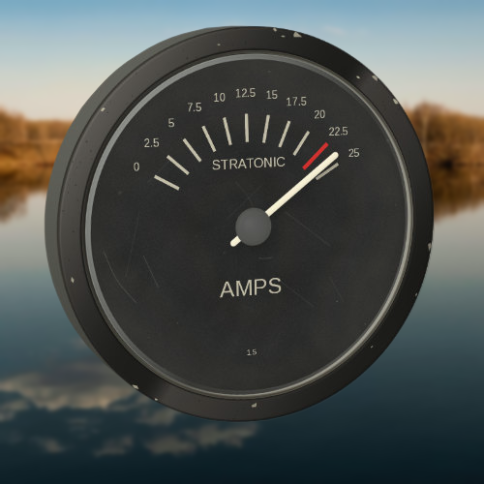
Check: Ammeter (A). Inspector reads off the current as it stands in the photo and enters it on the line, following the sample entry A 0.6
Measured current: A 23.75
